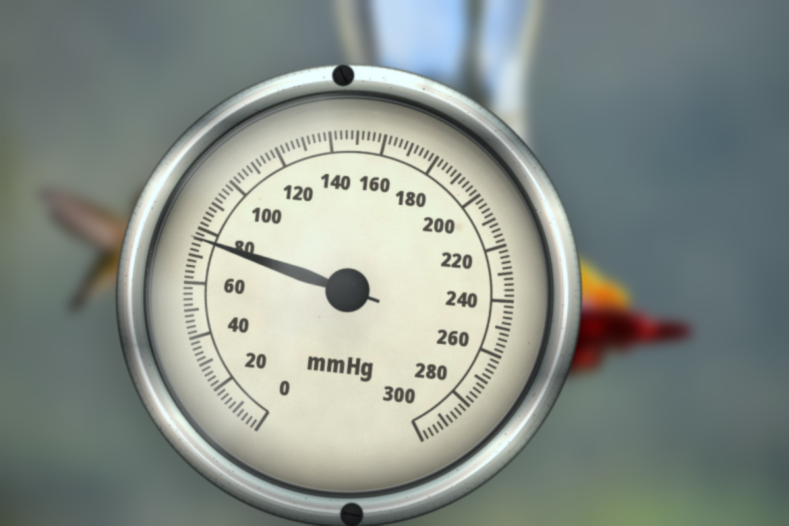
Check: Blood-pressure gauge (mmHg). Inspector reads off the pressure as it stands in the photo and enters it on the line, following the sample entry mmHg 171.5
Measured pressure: mmHg 76
